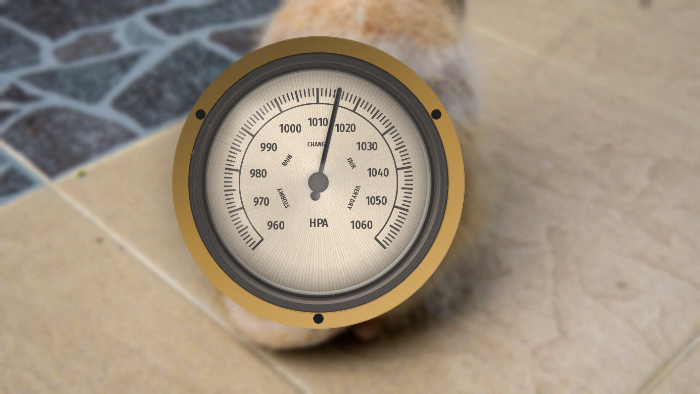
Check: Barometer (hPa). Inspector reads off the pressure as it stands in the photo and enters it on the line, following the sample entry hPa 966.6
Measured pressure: hPa 1015
